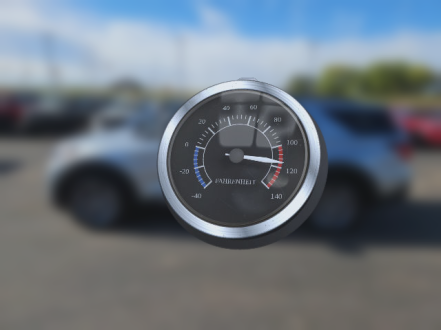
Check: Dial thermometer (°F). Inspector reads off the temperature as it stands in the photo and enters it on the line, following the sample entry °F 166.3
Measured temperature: °F 116
